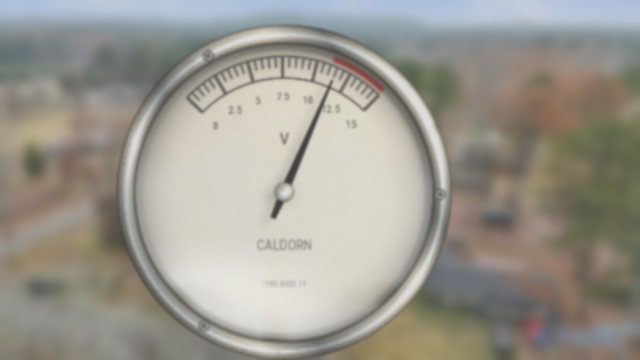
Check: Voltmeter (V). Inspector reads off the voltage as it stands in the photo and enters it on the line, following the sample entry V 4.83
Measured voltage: V 11.5
